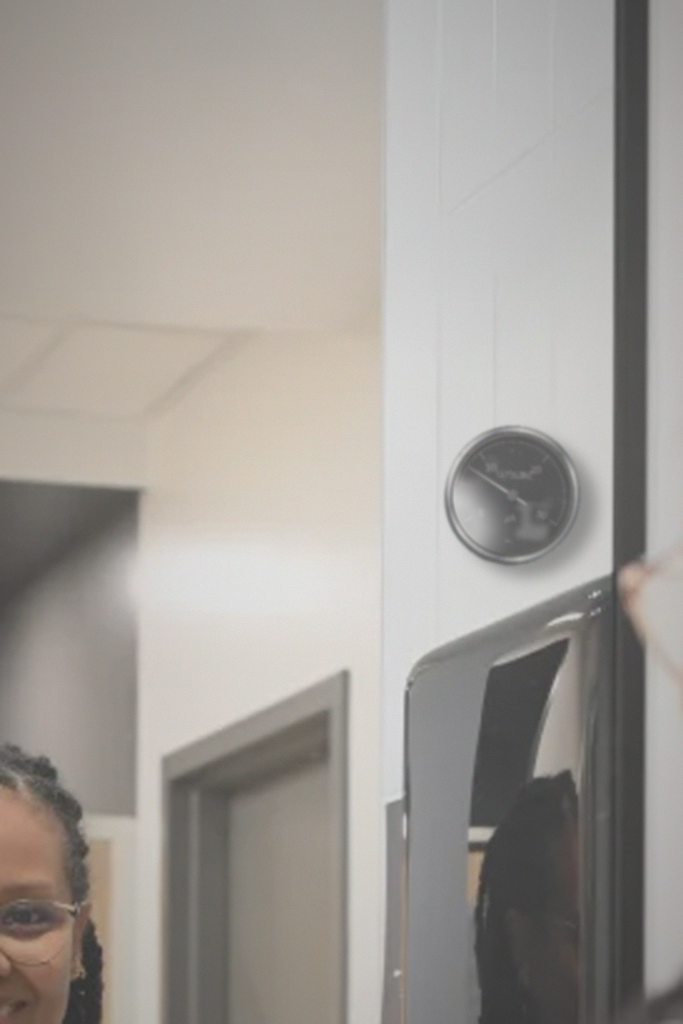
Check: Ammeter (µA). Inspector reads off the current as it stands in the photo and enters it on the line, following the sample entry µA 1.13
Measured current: µA 7.5
